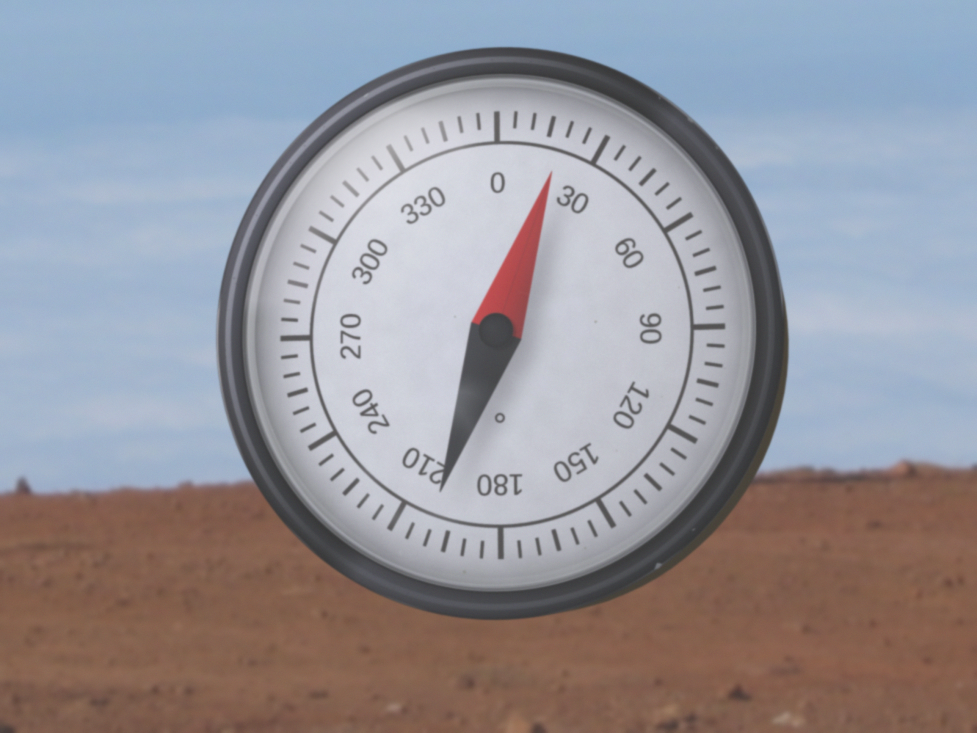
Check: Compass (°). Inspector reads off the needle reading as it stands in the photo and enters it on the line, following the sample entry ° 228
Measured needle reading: ° 20
